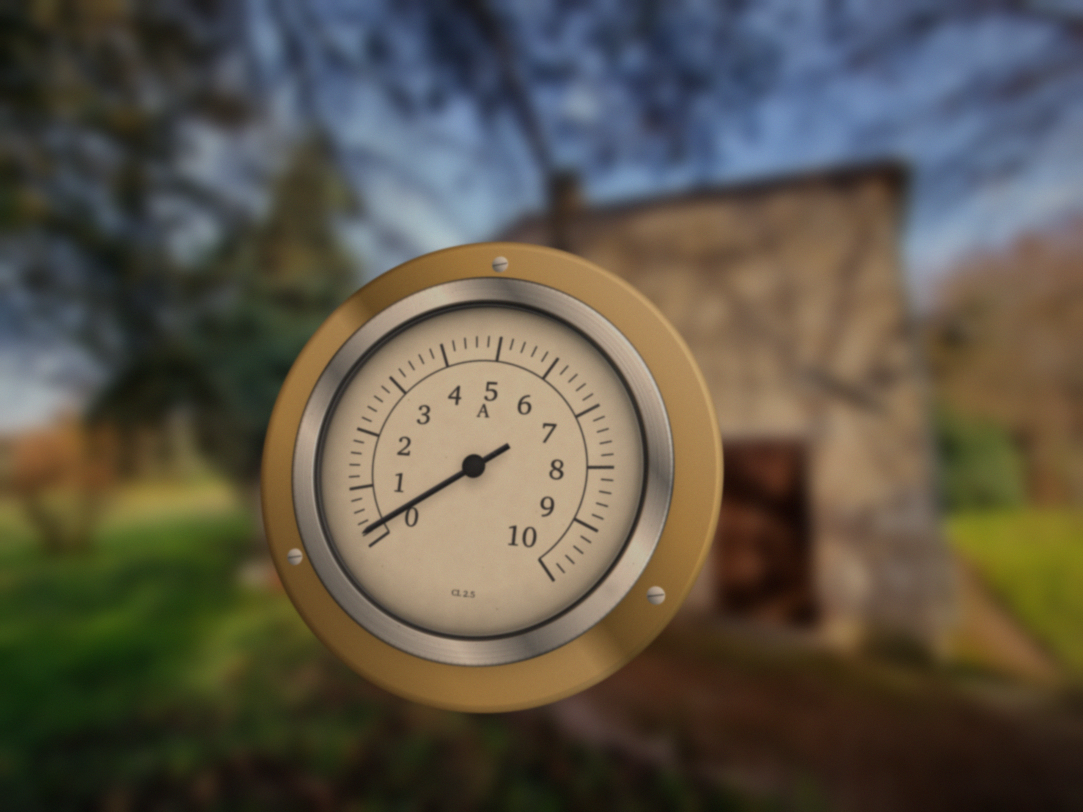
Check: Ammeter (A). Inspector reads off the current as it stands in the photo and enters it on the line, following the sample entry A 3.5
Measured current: A 0.2
